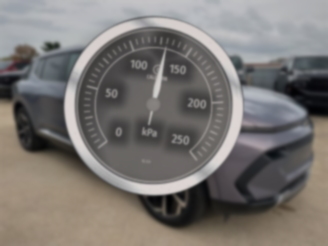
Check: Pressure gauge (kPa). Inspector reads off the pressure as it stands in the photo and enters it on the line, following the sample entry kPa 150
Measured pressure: kPa 130
